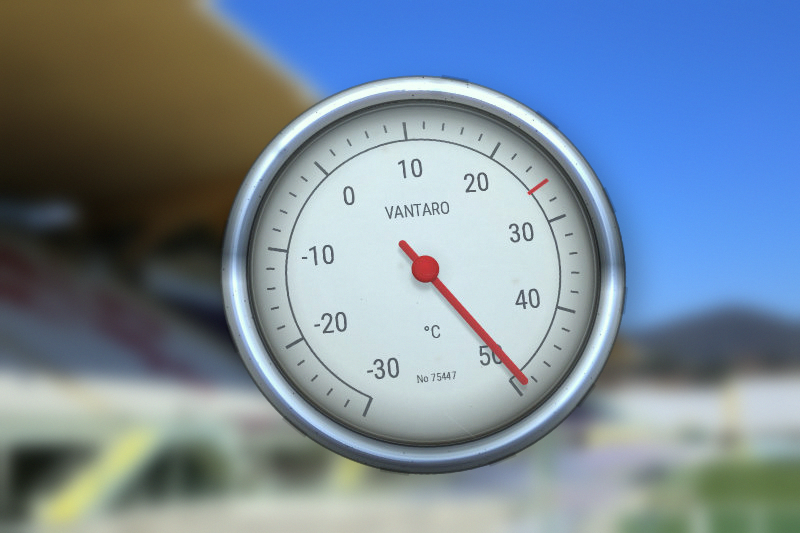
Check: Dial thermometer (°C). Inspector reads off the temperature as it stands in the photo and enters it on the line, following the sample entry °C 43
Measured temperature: °C 49
